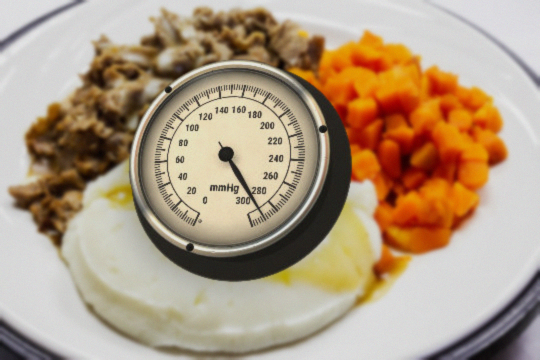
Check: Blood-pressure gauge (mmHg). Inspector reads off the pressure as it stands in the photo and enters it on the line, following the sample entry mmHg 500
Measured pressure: mmHg 290
